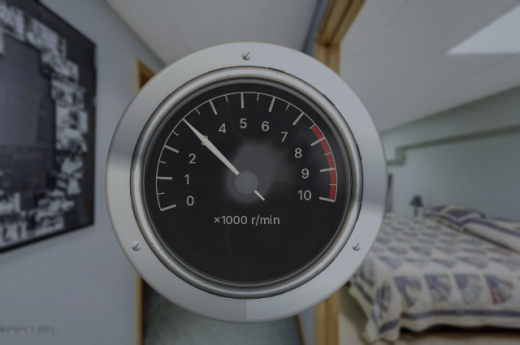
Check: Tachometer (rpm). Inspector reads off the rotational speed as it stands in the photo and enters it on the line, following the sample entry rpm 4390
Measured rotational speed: rpm 3000
